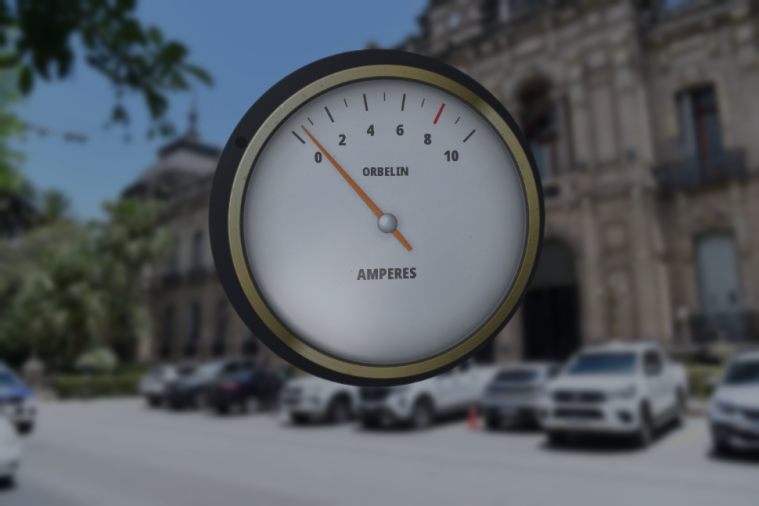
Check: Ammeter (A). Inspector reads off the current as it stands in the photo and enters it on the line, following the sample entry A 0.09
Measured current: A 0.5
